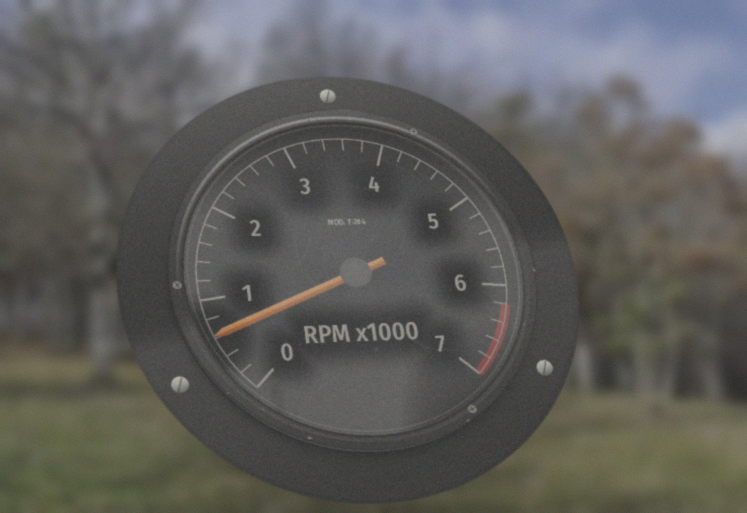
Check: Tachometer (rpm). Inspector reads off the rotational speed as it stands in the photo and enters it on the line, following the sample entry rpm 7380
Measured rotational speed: rpm 600
